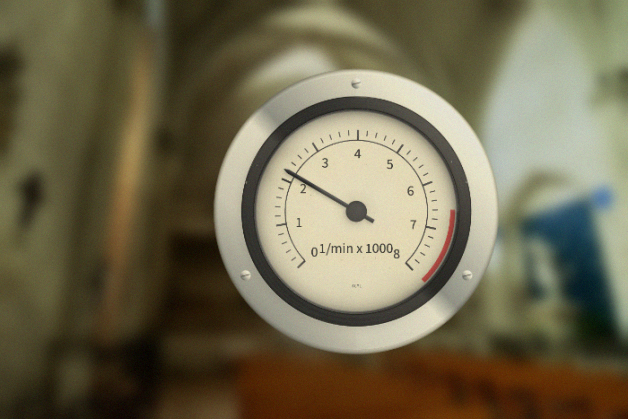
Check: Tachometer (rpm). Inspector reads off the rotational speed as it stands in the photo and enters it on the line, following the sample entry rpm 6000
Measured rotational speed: rpm 2200
